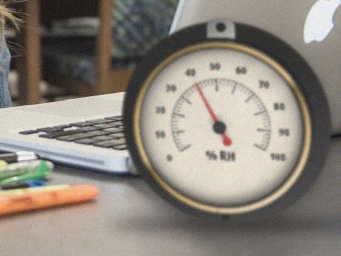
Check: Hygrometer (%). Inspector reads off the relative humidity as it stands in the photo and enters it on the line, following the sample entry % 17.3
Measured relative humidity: % 40
